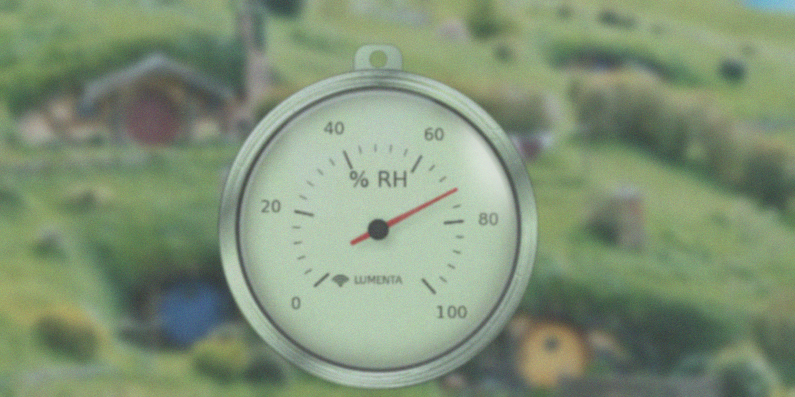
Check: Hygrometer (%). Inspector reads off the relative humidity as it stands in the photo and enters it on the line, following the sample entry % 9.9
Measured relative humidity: % 72
